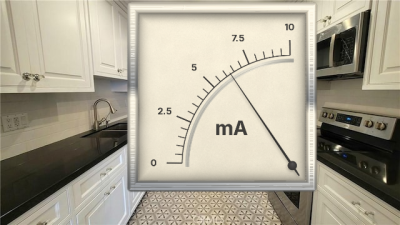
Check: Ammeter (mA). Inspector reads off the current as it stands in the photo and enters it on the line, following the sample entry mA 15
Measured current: mA 6.25
